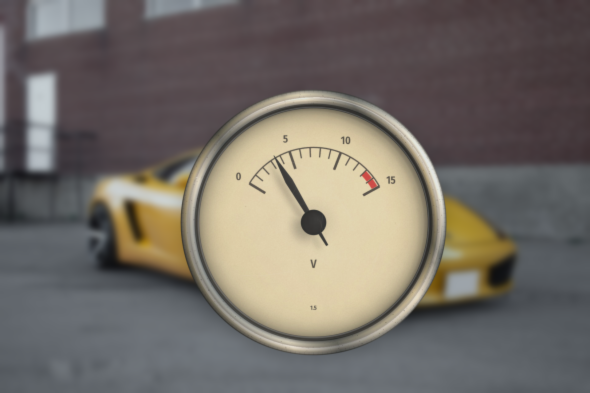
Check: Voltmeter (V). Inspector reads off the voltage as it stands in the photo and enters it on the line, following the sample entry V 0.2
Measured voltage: V 3.5
